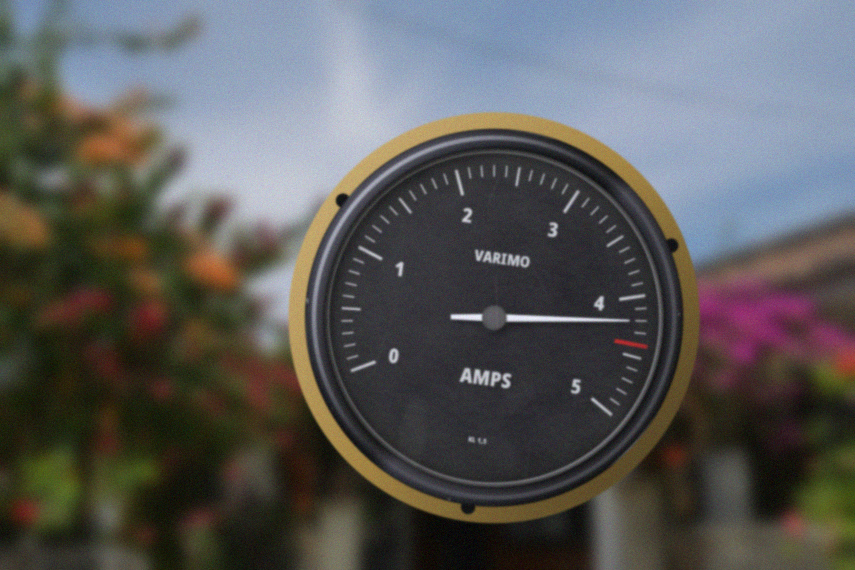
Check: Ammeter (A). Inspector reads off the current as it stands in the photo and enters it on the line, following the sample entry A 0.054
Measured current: A 4.2
